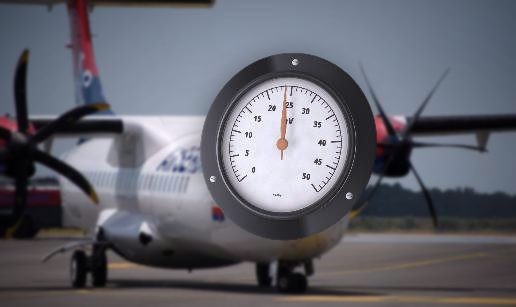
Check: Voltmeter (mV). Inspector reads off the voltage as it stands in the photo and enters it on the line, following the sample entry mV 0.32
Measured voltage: mV 24
